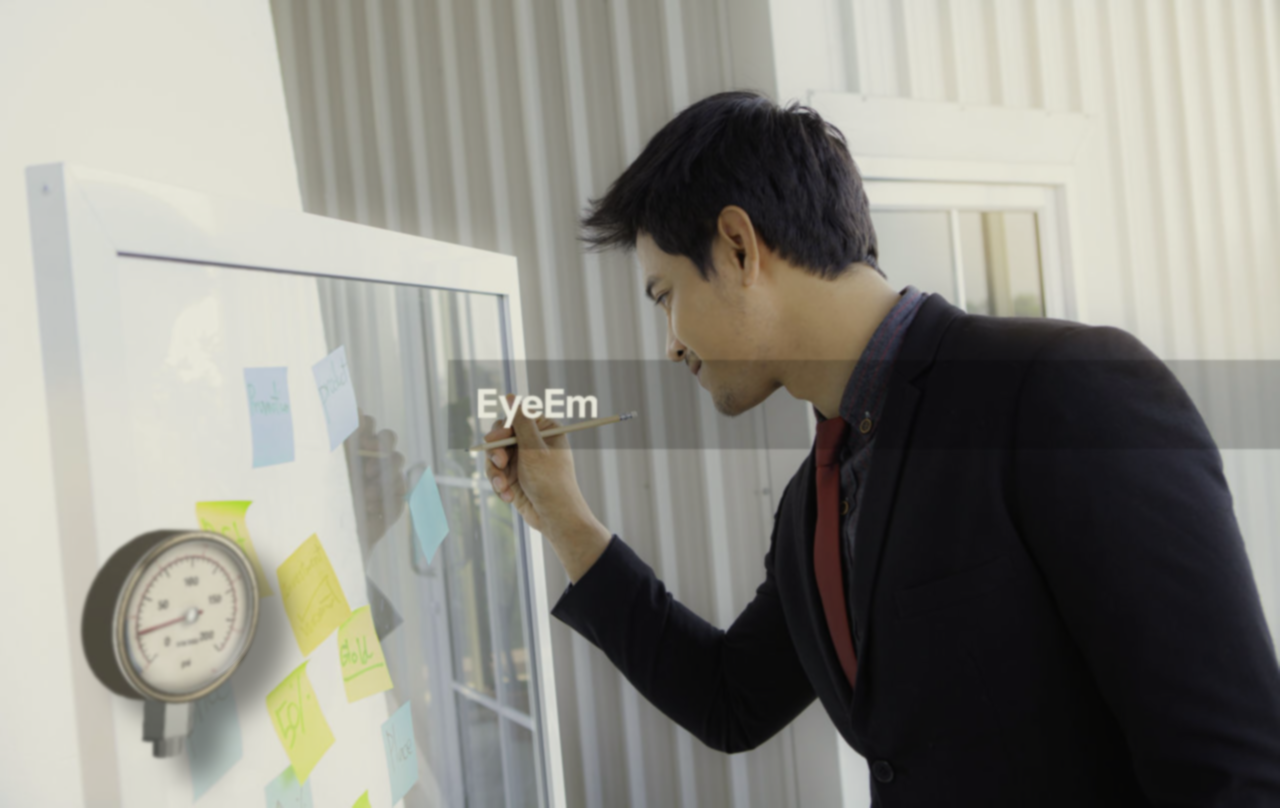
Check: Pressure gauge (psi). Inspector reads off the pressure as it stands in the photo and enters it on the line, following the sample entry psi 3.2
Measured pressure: psi 25
